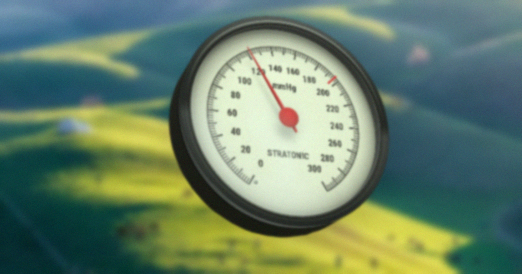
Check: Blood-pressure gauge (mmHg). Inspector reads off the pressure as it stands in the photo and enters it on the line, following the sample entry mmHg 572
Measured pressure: mmHg 120
